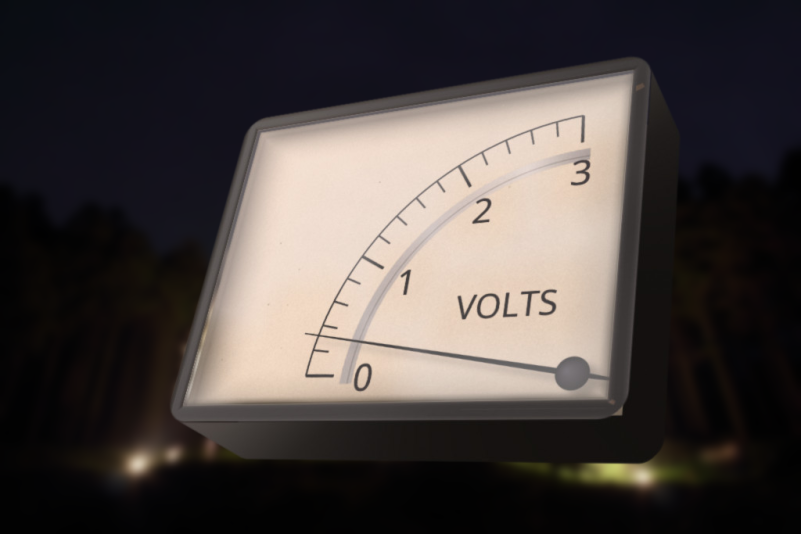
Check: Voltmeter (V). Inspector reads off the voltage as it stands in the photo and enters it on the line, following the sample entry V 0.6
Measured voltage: V 0.3
